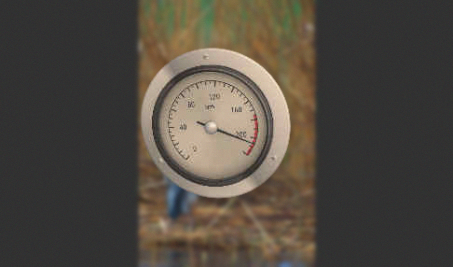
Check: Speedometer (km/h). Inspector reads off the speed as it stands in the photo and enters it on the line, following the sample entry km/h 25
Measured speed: km/h 205
